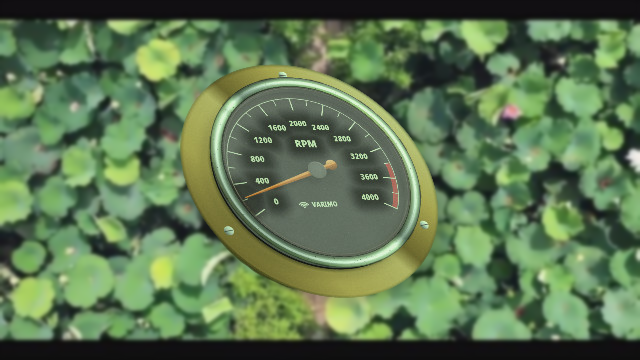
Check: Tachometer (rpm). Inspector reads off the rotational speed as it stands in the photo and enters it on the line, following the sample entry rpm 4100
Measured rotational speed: rpm 200
